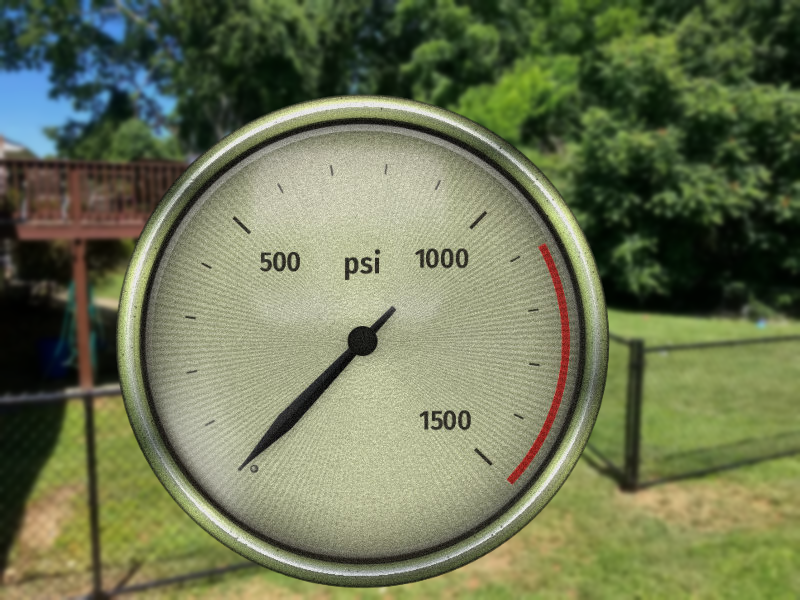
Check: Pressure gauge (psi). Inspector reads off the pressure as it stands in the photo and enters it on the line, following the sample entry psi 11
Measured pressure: psi 0
